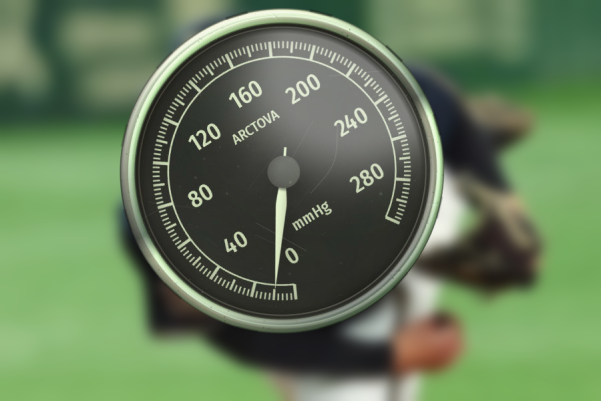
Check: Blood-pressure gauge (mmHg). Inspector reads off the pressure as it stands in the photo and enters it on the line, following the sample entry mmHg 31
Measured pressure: mmHg 10
